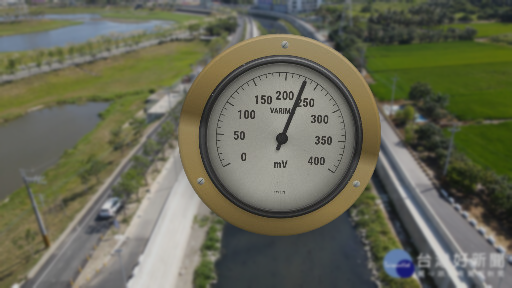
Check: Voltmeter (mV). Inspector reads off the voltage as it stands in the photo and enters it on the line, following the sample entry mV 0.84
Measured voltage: mV 230
